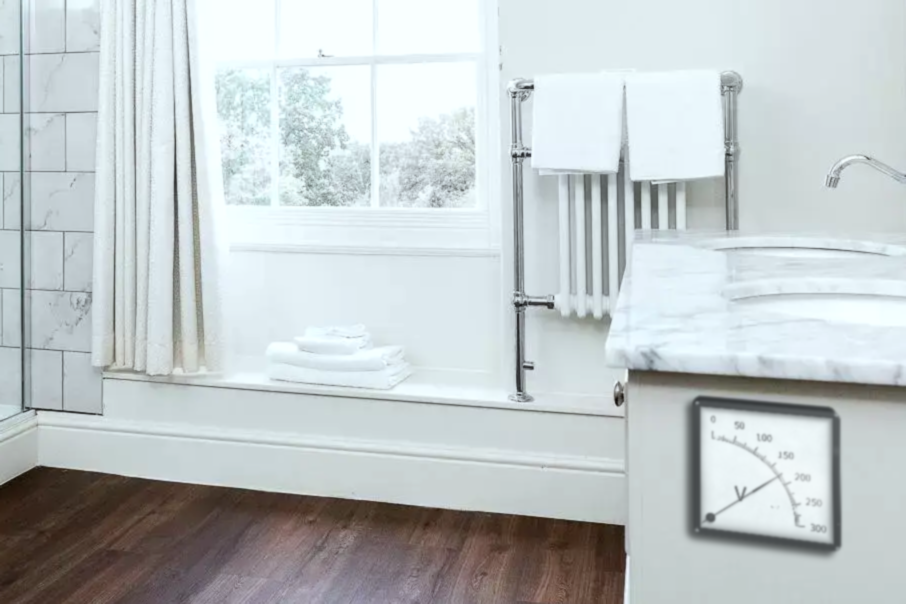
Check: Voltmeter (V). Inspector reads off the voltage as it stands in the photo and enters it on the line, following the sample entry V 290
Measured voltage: V 175
